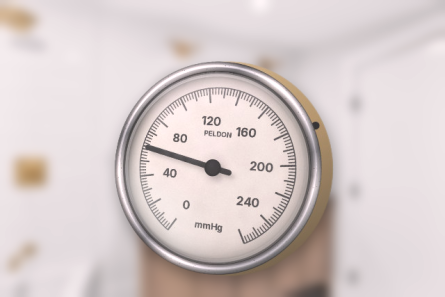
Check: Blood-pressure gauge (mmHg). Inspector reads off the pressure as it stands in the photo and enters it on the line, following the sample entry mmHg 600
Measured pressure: mmHg 60
